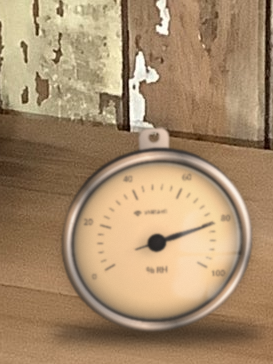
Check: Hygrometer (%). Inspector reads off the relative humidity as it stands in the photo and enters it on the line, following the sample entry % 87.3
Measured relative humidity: % 80
